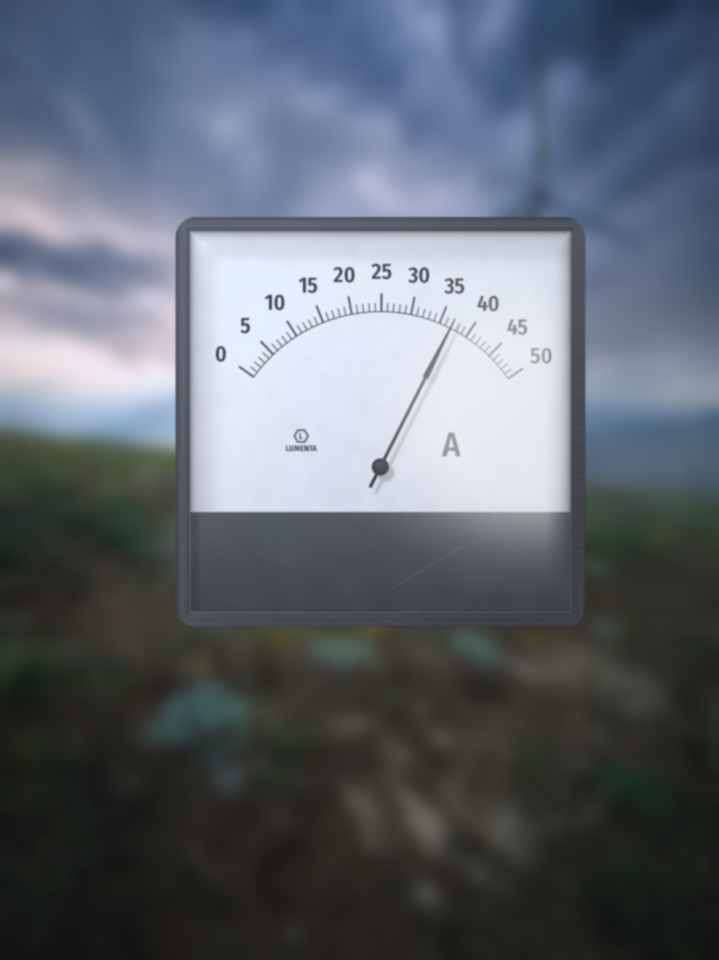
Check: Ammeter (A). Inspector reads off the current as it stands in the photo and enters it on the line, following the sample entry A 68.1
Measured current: A 37
